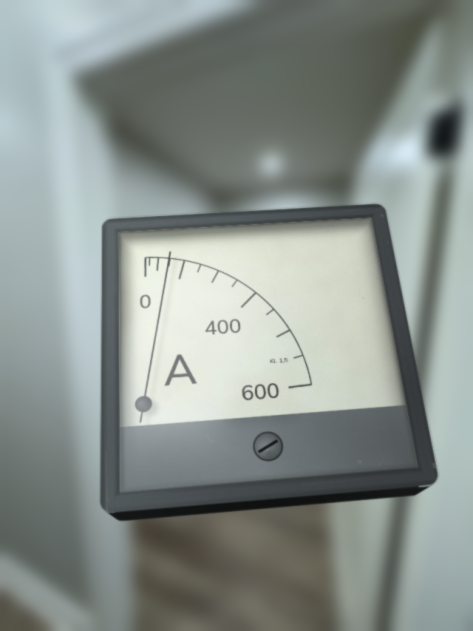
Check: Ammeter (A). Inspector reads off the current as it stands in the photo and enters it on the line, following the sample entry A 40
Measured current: A 150
